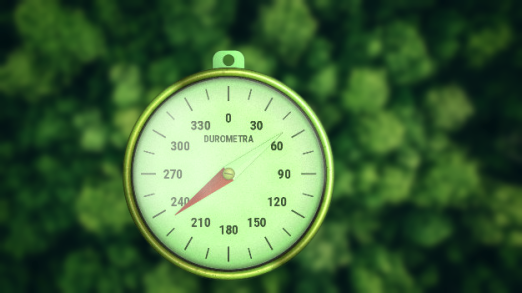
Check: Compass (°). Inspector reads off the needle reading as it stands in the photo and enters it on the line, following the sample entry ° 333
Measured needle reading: ° 232.5
